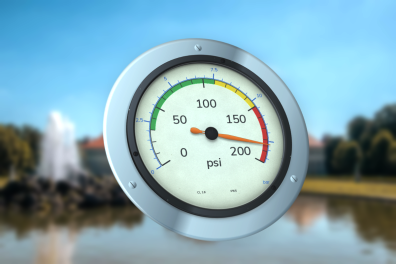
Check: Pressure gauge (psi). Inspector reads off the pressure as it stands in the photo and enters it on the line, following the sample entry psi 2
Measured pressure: psi 185
